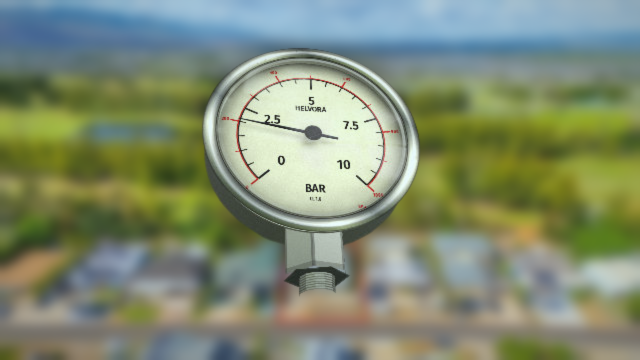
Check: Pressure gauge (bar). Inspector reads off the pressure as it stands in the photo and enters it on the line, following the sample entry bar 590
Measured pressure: bar 2
